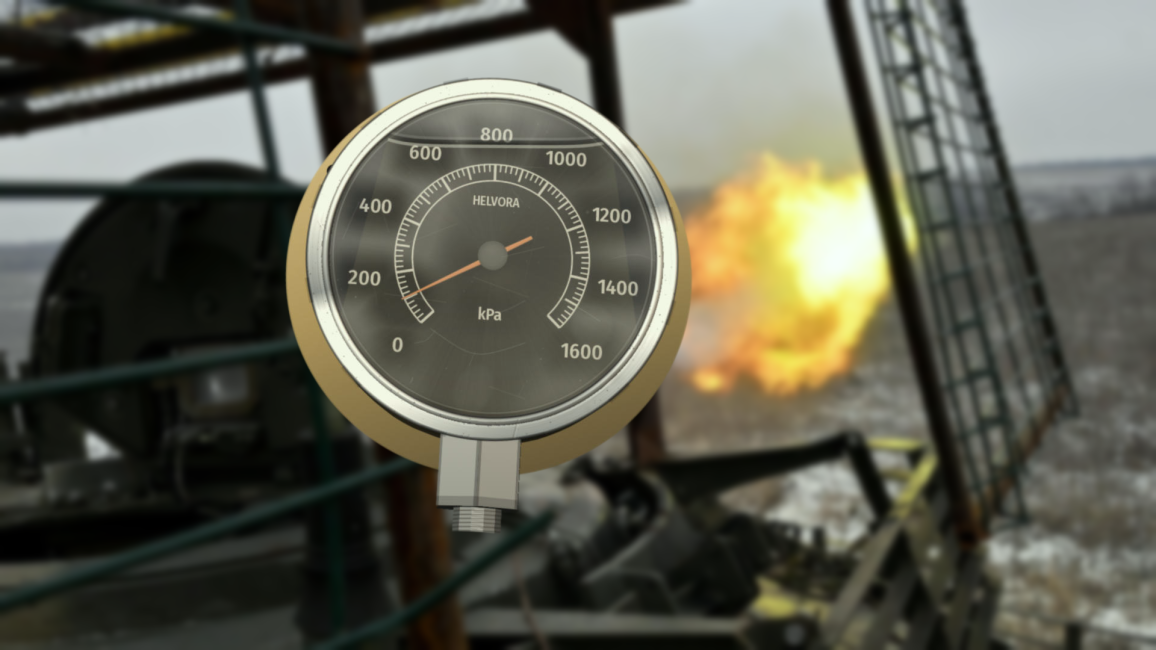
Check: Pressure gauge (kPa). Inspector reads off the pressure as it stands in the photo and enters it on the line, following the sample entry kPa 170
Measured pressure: kPa 100
